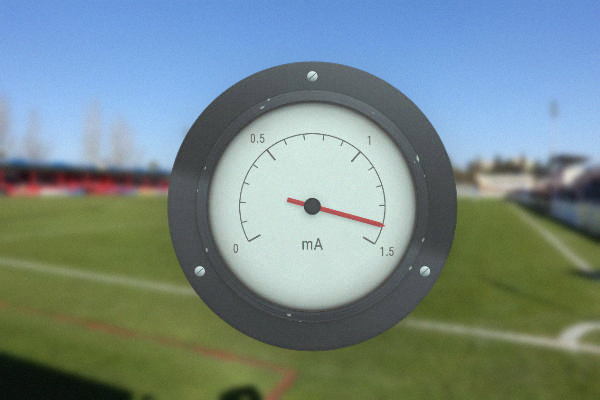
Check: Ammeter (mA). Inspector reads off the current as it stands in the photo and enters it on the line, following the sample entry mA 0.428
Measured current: mA 1.4
